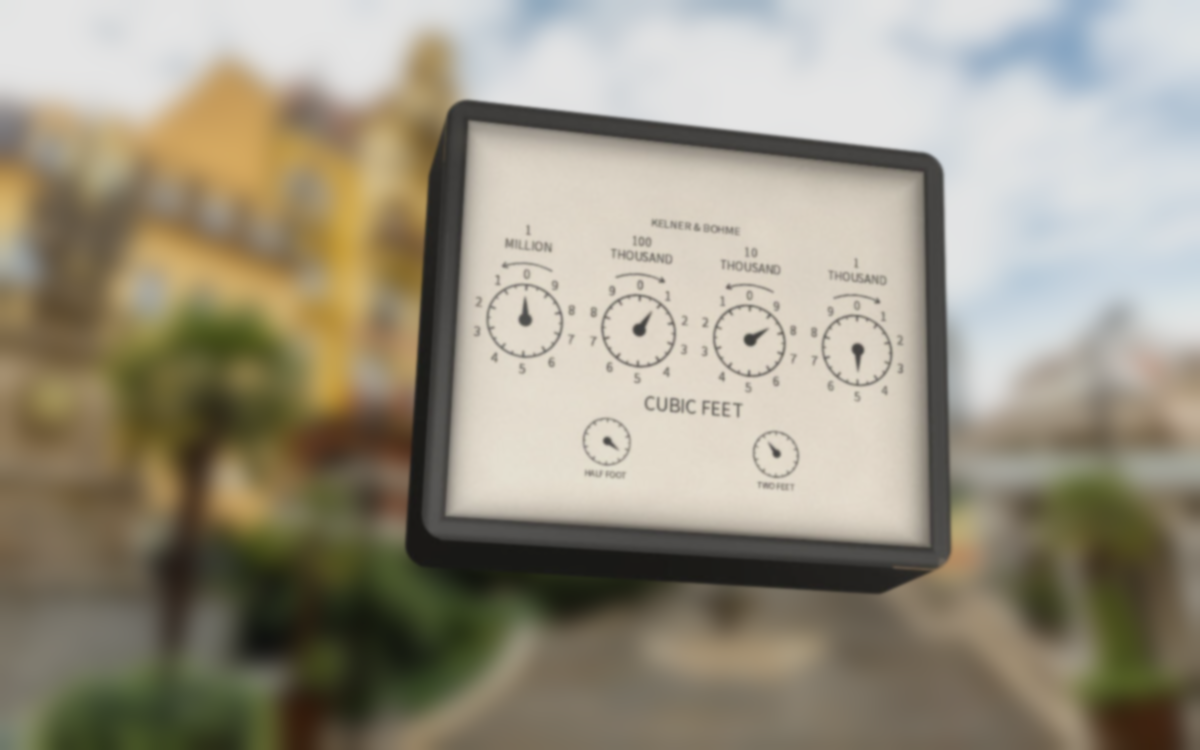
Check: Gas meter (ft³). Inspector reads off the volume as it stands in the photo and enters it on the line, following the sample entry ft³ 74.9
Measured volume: ft³ 8500
